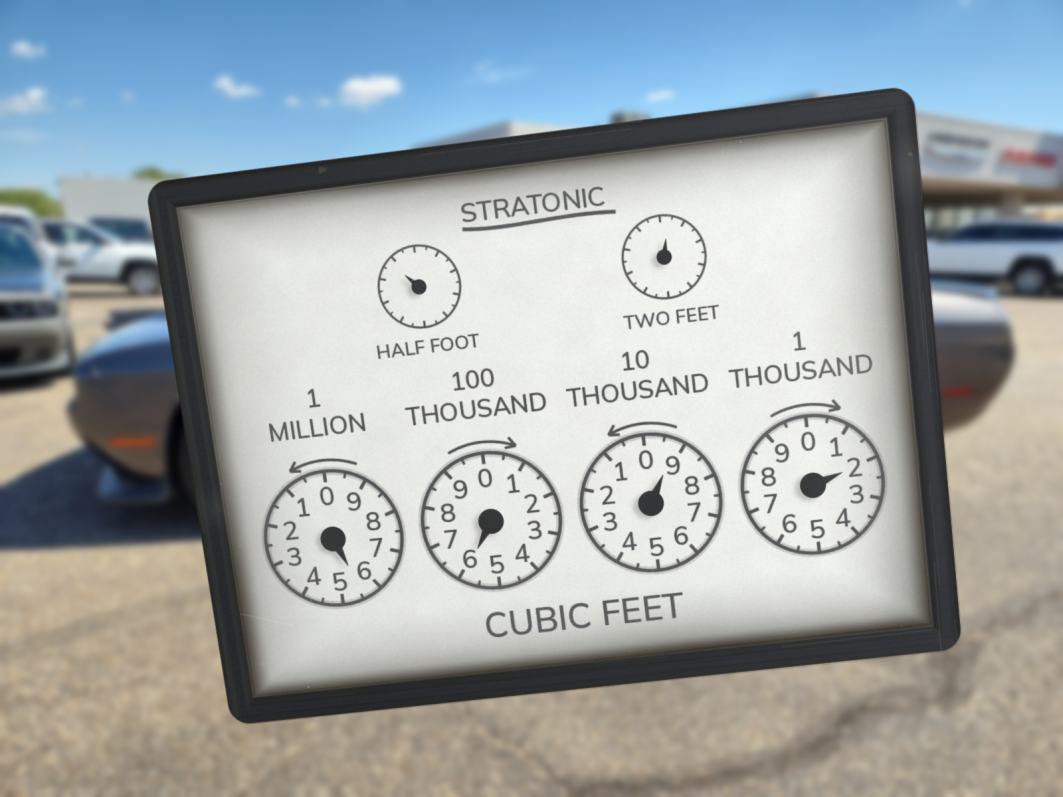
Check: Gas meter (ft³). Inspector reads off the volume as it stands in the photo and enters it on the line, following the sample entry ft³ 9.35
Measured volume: ft³ 559200
